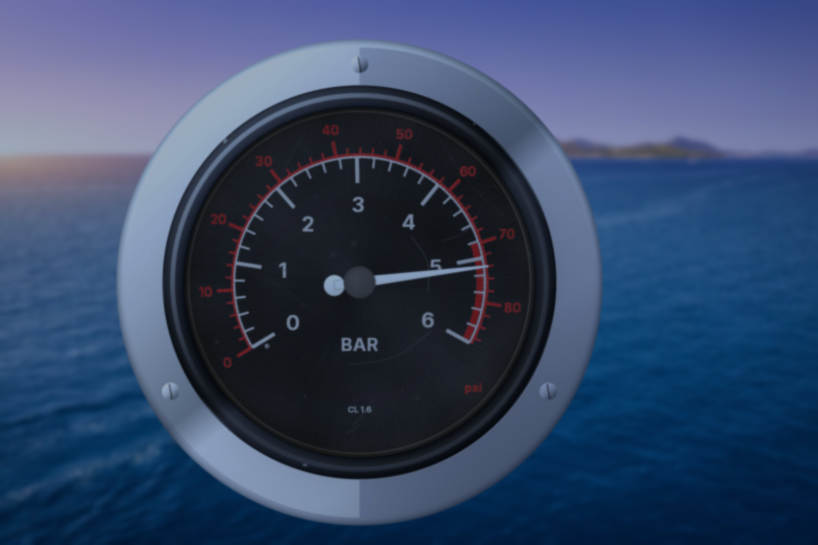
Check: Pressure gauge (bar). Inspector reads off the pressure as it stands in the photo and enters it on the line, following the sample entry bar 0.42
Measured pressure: bar 5.1
